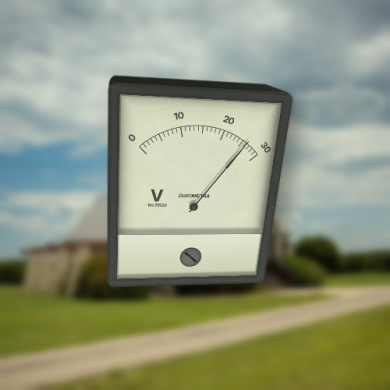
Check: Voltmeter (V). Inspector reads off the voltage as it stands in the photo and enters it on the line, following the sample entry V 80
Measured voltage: V 26
